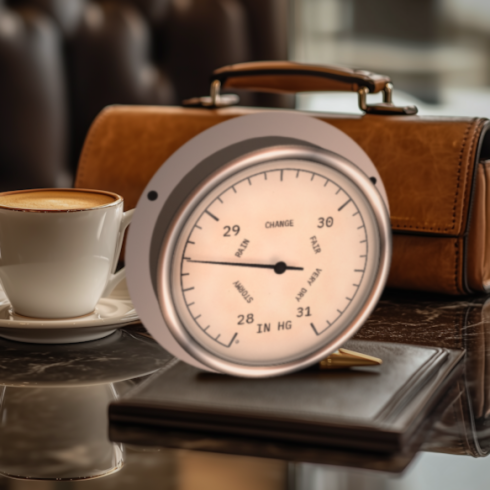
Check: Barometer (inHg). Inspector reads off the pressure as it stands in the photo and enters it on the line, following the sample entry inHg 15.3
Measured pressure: inHg 28.7
